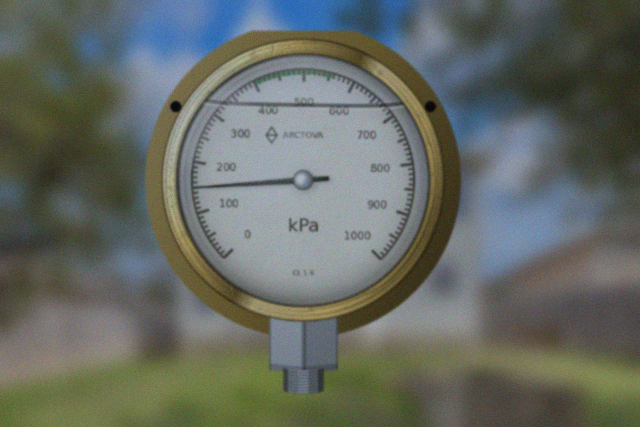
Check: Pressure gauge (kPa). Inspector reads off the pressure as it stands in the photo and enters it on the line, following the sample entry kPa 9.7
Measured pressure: kPa 150
